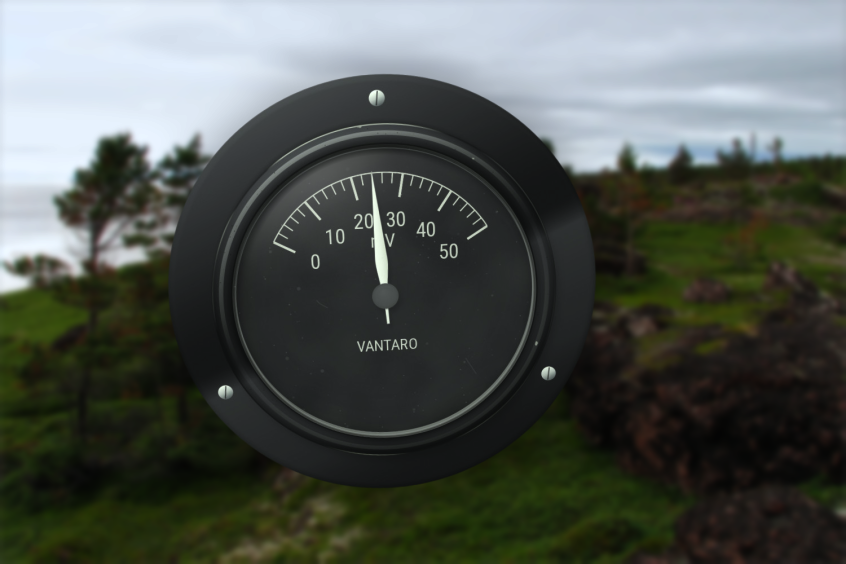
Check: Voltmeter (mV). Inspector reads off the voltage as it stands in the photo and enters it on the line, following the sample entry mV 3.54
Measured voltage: mV 24
